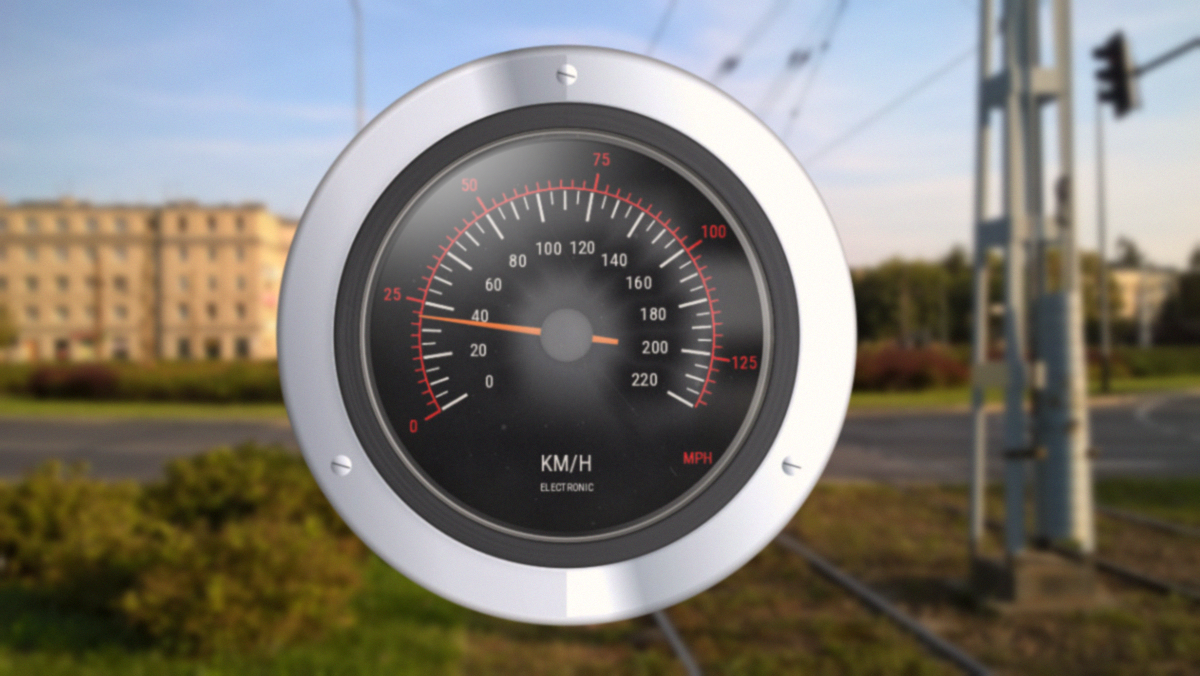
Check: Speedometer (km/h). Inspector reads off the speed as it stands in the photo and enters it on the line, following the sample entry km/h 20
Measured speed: km/h 35
